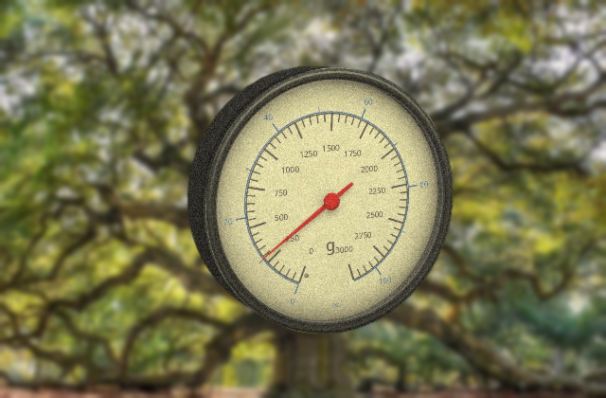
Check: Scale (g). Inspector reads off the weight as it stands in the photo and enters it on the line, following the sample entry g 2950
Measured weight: g 300
